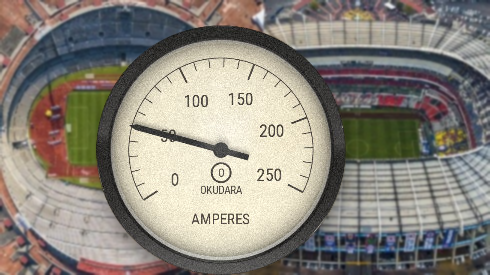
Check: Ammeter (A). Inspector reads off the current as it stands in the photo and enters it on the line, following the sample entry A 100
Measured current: A 50
